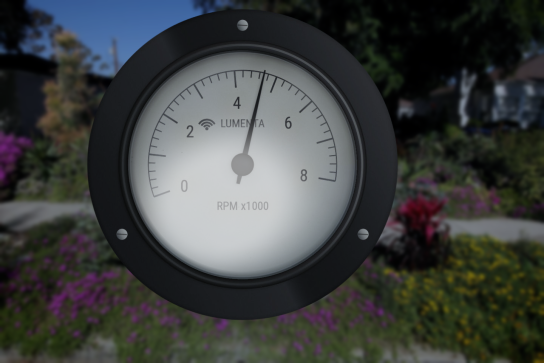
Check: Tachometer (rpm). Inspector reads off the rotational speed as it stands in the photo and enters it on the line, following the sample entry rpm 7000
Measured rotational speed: rpm 4700
